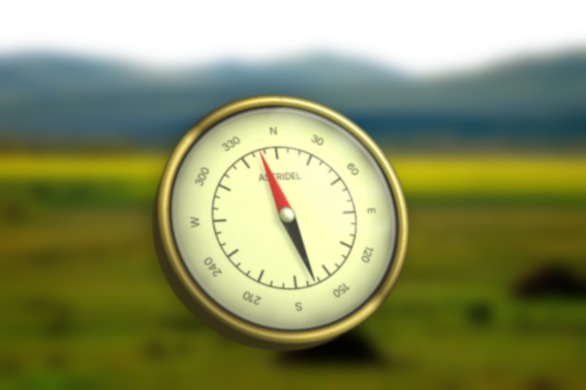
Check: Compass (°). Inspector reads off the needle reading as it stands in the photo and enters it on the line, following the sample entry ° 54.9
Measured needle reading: ° 345
